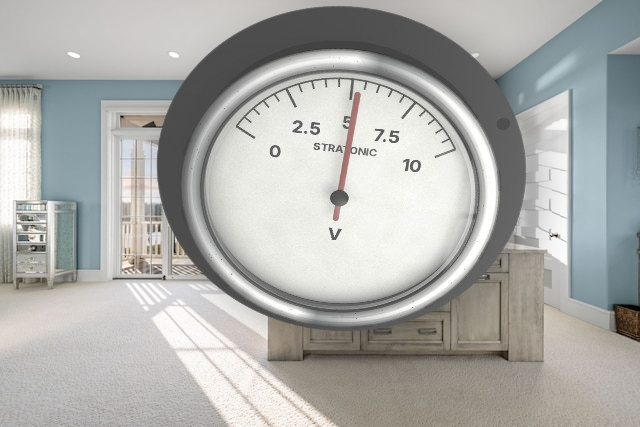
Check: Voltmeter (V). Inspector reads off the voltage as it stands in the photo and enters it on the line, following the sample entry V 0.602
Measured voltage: V 5.25
